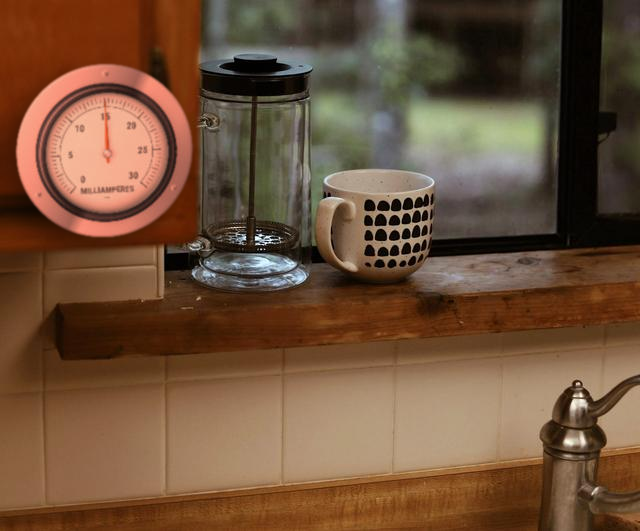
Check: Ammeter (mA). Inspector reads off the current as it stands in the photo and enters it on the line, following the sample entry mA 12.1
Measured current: mA 15
